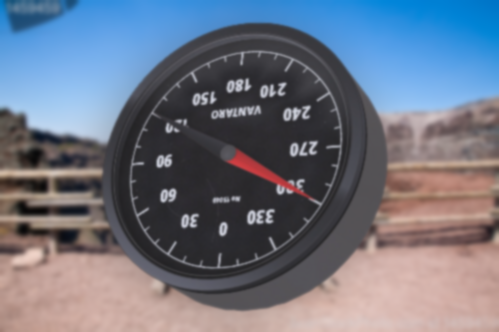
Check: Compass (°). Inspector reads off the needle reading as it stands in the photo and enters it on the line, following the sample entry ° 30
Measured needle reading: ° 300
